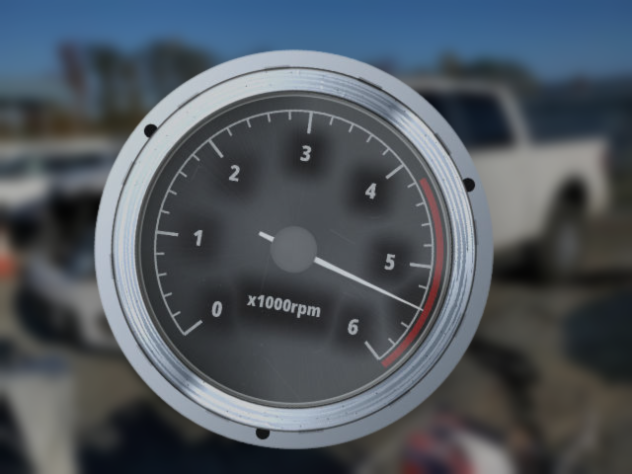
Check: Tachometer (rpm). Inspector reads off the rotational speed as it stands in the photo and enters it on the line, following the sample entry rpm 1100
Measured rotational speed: rpm 5400
